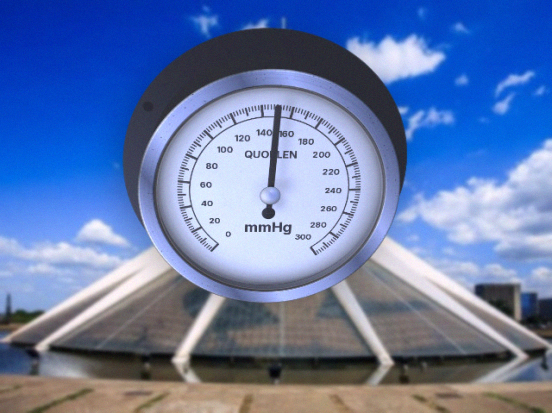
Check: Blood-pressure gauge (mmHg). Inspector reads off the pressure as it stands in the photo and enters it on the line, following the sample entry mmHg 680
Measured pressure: mmHg 150
